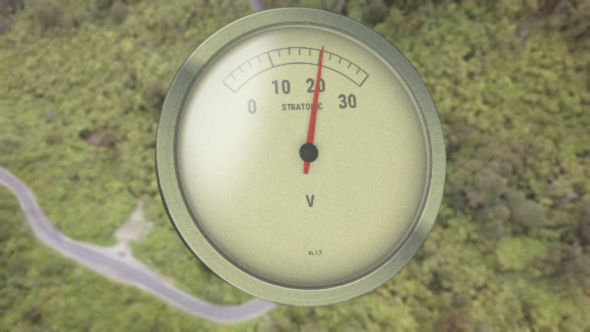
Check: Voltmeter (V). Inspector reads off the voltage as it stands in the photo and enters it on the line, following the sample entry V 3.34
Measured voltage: V 20
